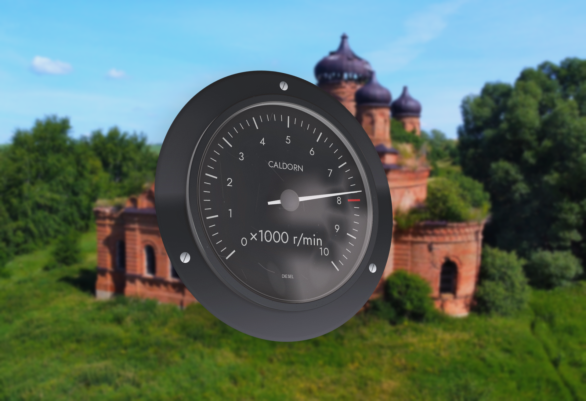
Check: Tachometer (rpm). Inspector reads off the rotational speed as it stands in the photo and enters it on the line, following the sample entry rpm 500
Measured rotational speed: rpm 7800
